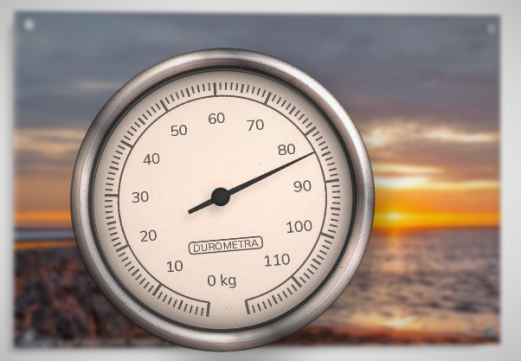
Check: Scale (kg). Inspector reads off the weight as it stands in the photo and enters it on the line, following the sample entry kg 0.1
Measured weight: kg 84
